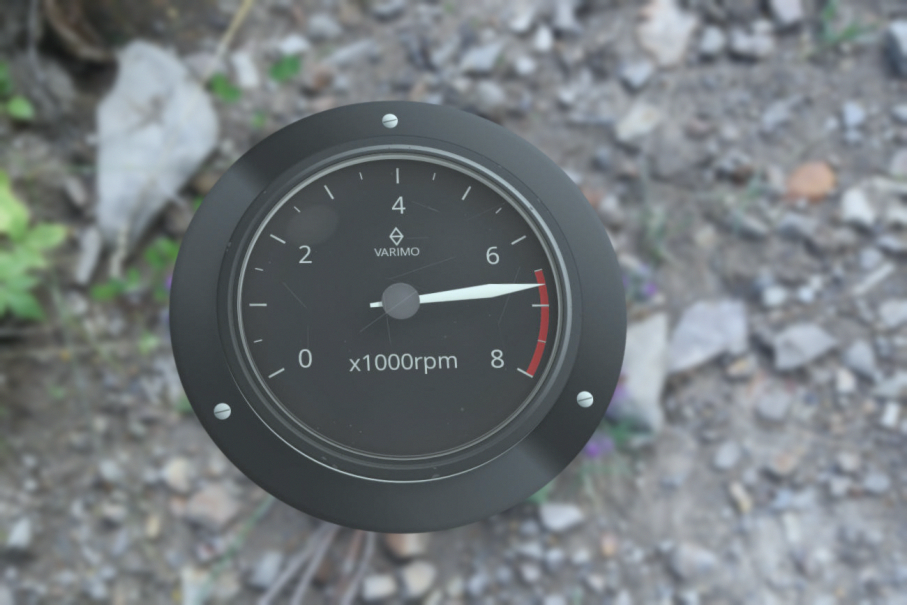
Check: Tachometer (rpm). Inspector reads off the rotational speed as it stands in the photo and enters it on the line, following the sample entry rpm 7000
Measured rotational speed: rpm 6750
